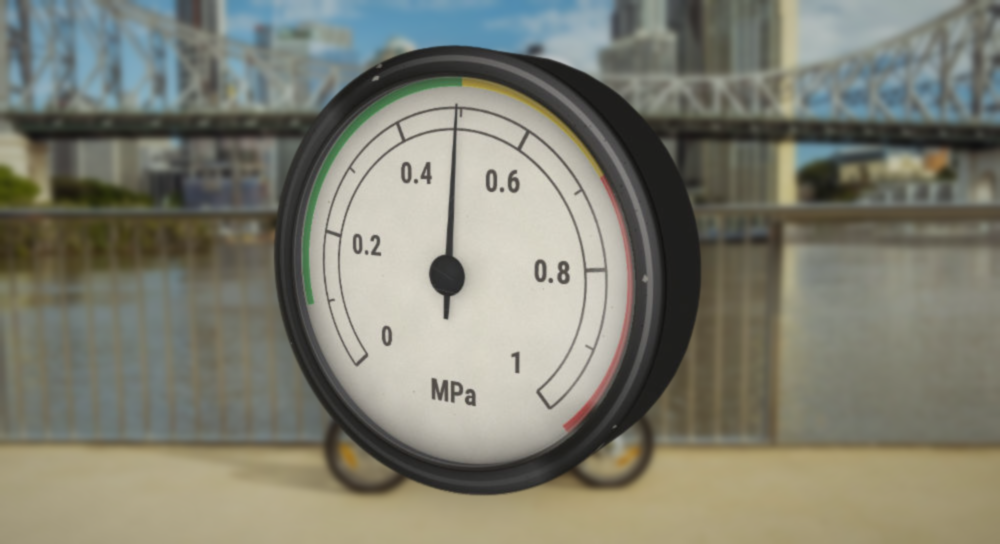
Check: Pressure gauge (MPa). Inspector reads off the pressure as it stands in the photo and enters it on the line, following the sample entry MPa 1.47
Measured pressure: MPa 0.5
